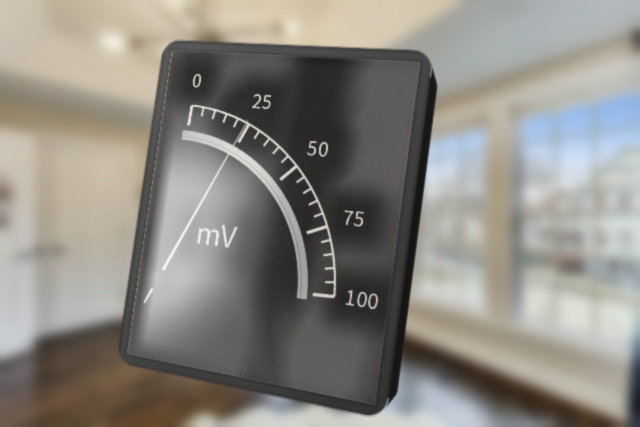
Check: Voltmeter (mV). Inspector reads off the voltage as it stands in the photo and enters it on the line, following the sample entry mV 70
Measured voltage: mV 25
